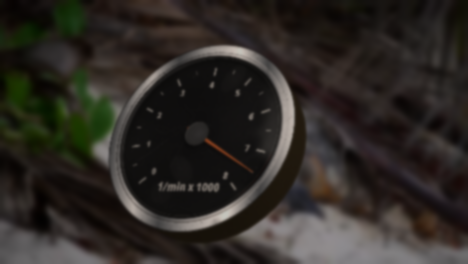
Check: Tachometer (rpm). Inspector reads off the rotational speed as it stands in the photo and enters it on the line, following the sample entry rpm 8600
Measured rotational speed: rpm 7500
